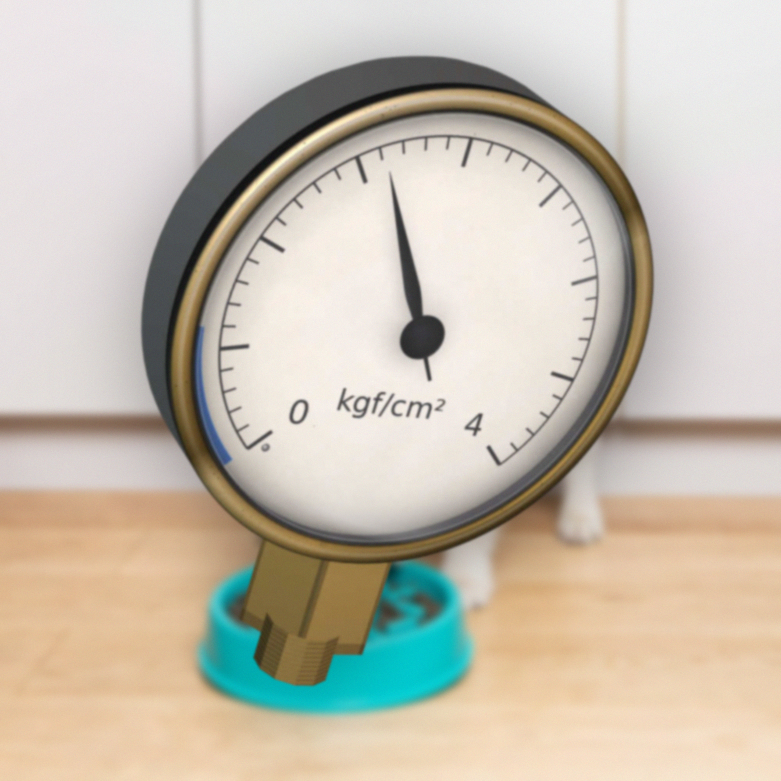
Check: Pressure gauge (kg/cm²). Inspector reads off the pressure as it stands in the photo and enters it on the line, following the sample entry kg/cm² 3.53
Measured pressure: kg/cm² 1.6
